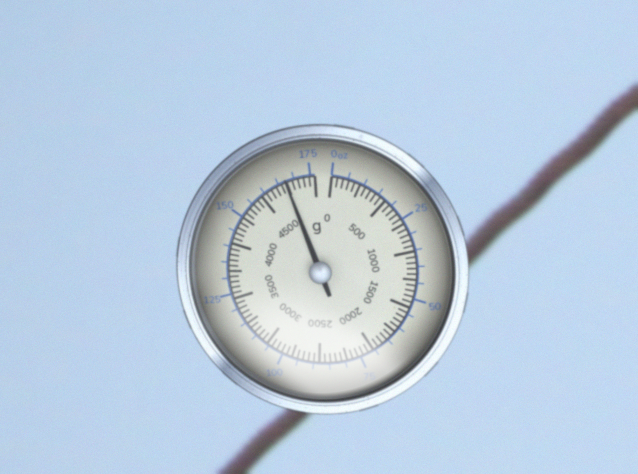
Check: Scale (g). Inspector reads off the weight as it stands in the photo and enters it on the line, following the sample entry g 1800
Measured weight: g 4750
